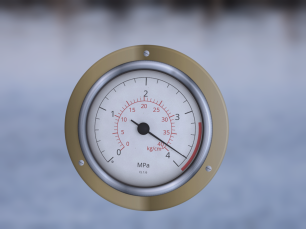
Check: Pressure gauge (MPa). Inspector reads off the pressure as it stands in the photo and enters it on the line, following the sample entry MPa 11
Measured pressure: MPa 3.8
